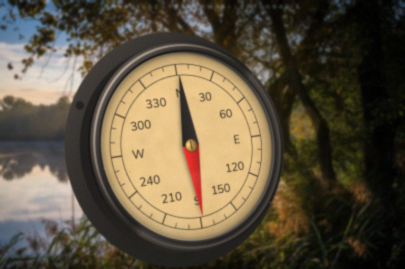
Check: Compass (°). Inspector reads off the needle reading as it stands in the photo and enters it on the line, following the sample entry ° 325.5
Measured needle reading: ° 180
